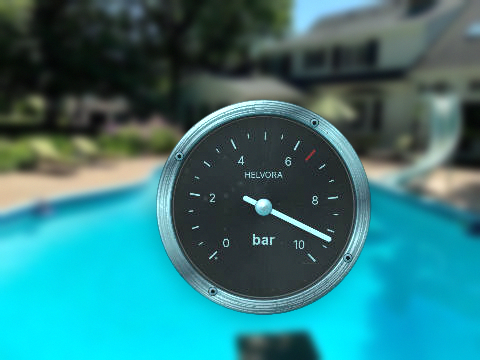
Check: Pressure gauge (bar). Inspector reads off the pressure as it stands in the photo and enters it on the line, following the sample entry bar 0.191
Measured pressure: bar 9.25
